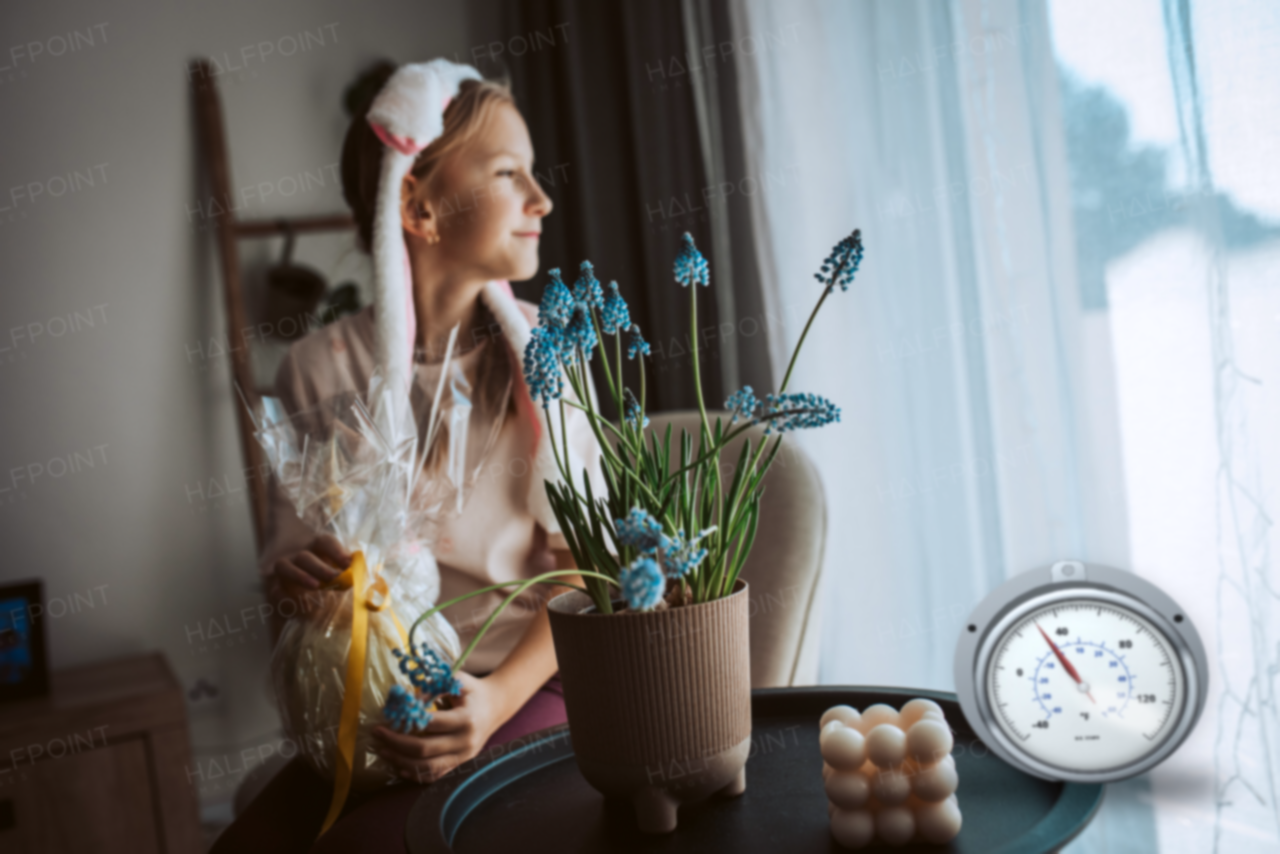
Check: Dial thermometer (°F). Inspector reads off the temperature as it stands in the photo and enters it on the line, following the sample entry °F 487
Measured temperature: °F 30
